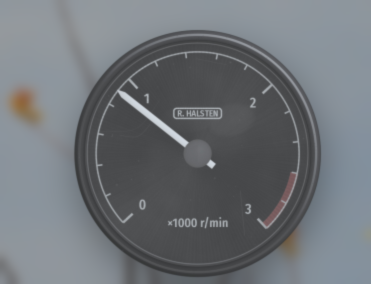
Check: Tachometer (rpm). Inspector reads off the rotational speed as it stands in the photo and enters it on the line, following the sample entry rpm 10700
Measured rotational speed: rpm 900
